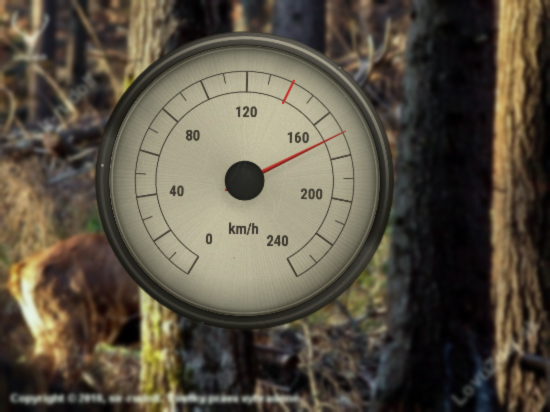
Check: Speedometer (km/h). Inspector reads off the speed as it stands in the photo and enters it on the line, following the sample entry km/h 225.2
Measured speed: km/h 170
